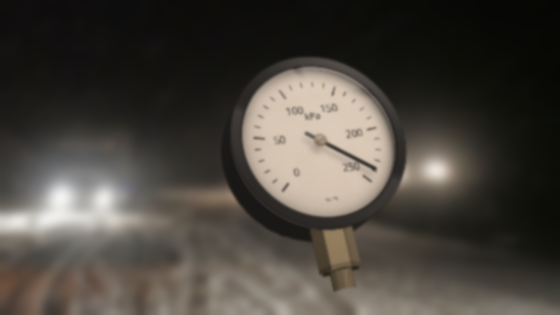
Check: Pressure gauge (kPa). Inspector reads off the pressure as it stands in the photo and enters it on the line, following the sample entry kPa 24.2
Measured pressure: kPa 240
